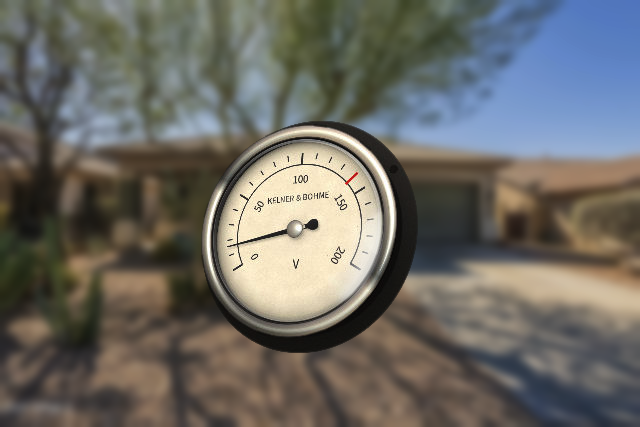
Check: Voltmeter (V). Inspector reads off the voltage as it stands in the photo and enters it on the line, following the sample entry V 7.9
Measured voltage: V 15
